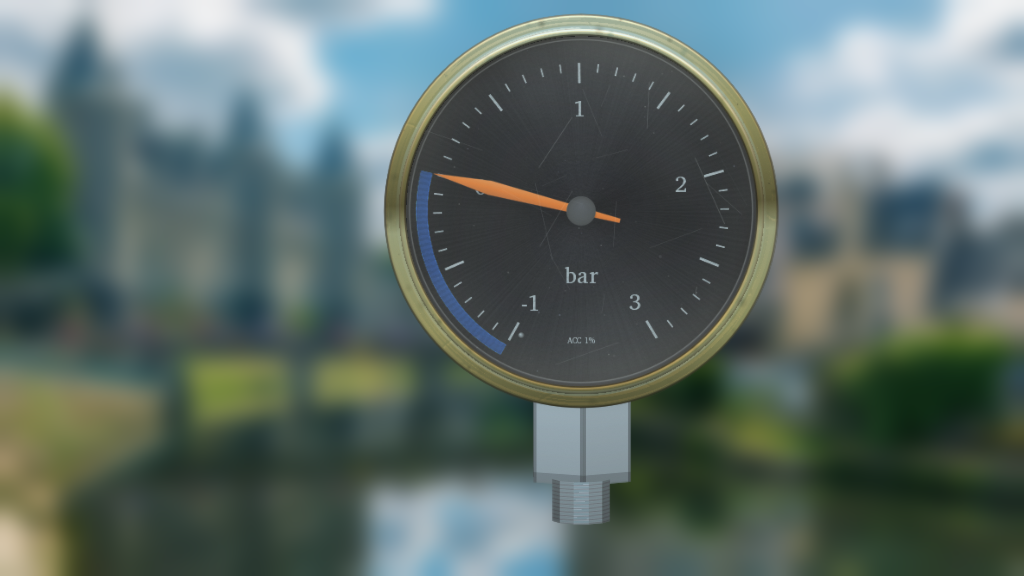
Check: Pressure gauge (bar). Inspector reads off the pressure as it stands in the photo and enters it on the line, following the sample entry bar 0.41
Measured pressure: bar 0
